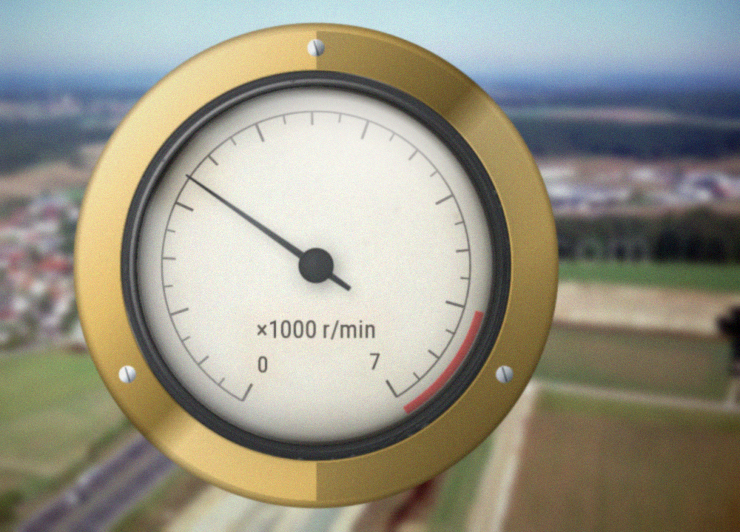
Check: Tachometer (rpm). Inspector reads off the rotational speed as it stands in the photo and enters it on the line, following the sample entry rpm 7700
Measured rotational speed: rpm 2250
